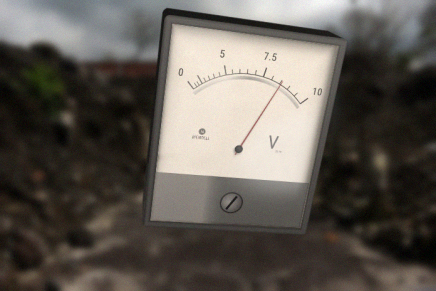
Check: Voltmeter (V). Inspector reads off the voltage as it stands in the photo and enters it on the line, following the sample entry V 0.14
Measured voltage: V 8.5
